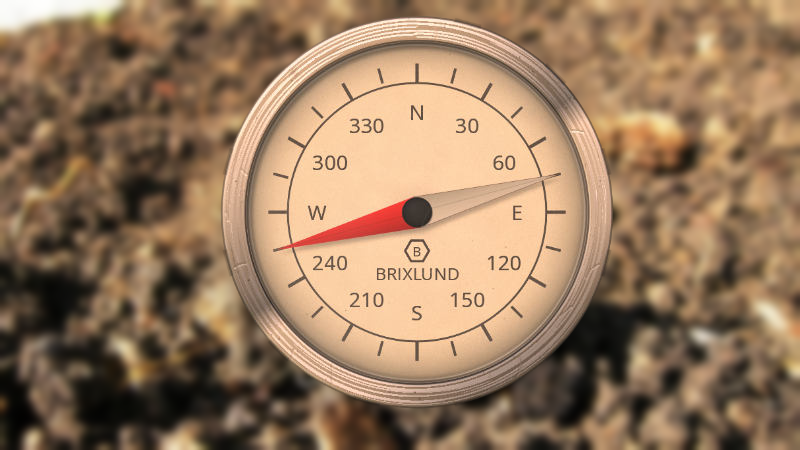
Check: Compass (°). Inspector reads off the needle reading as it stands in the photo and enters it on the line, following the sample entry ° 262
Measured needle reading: ° 255
